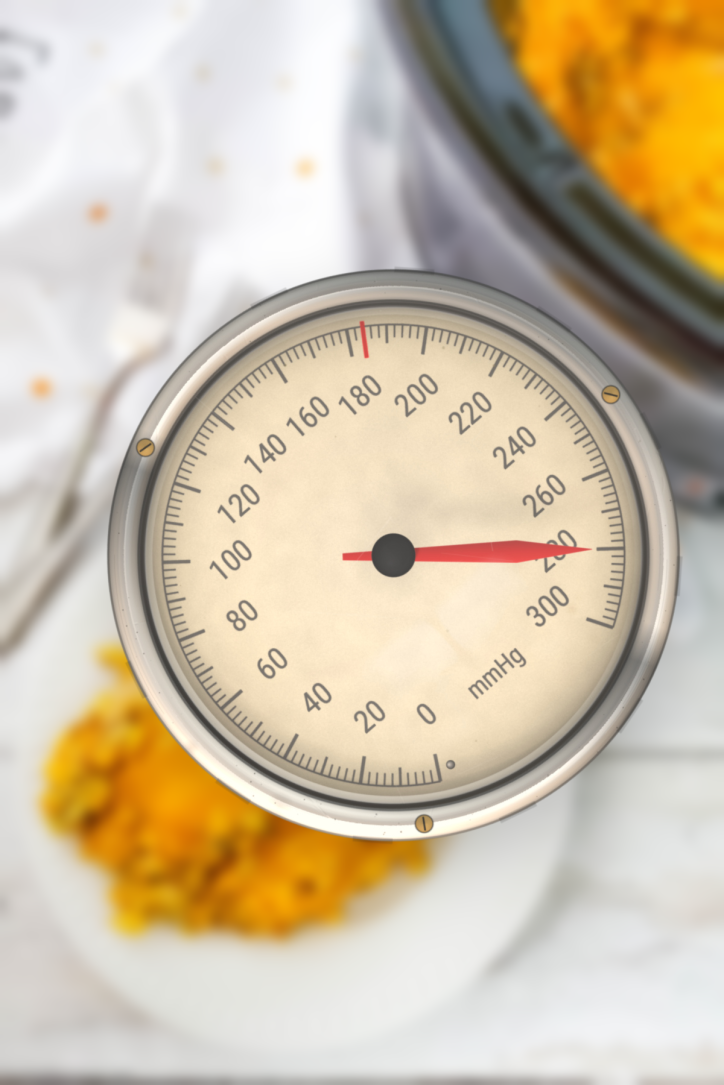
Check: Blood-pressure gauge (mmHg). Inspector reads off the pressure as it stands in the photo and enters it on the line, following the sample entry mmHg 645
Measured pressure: mmHg 280
